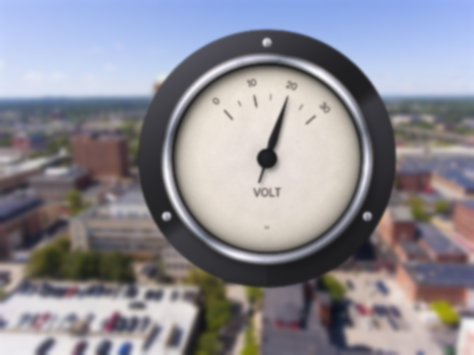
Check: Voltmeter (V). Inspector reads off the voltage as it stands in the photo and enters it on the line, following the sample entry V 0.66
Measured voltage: V 20
